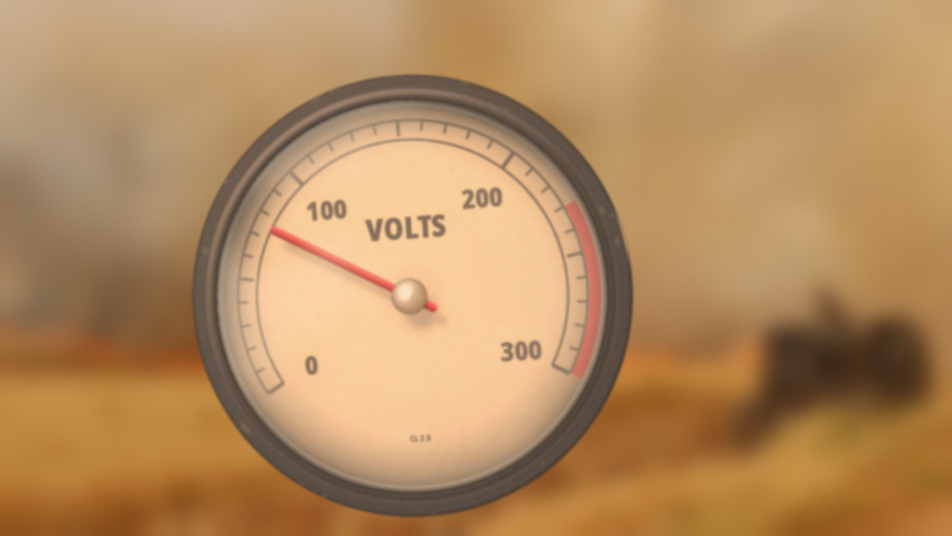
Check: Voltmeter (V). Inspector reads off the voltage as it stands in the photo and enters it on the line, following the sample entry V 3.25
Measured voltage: V 75
